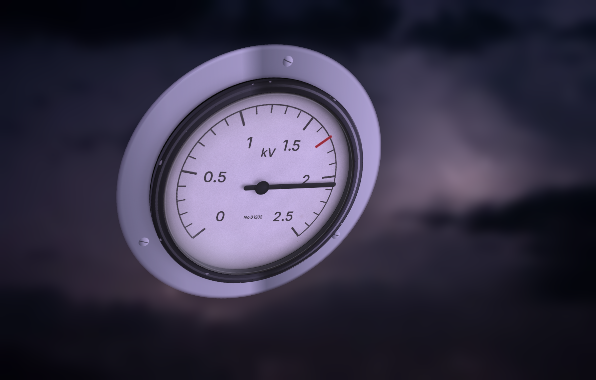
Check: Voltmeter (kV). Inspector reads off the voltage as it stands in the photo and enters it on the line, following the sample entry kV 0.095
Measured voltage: kV 2.05
